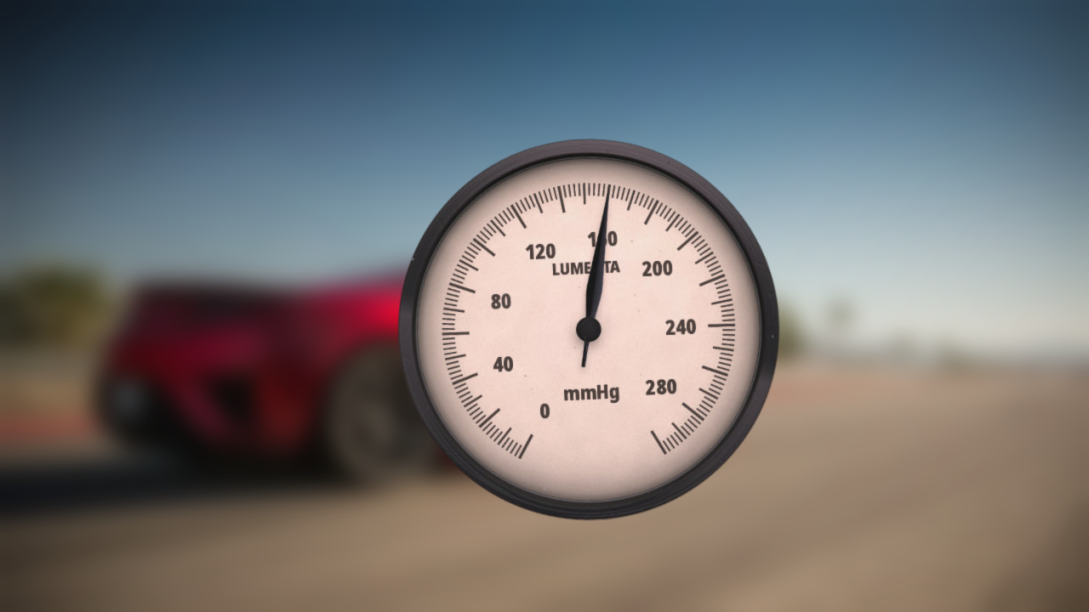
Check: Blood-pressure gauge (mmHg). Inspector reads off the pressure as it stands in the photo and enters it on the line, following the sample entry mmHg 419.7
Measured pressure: mmHg 160
